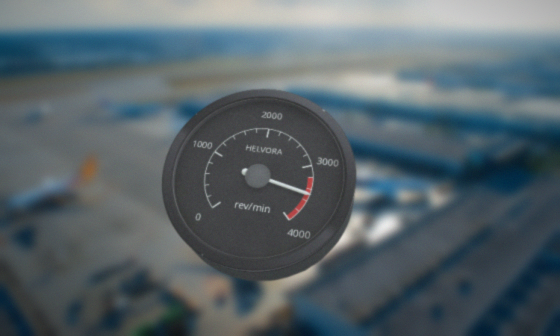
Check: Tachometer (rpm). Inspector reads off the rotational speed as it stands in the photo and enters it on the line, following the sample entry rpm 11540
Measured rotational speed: rpm 3500
